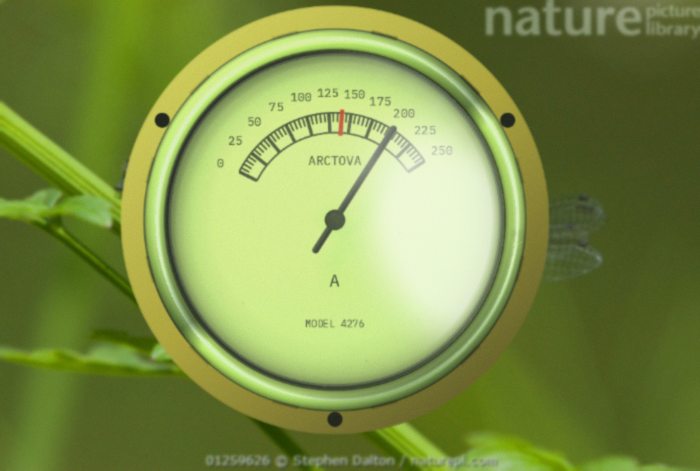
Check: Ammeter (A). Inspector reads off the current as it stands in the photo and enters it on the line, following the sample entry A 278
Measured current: A 200
